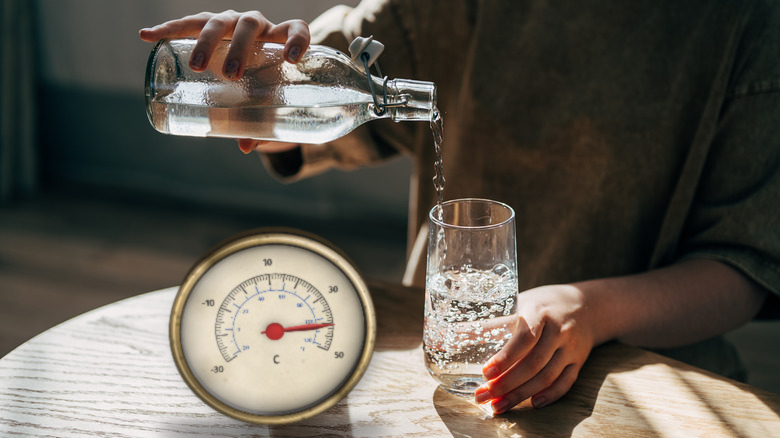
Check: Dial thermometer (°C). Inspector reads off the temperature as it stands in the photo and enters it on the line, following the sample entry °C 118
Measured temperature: °C 40
